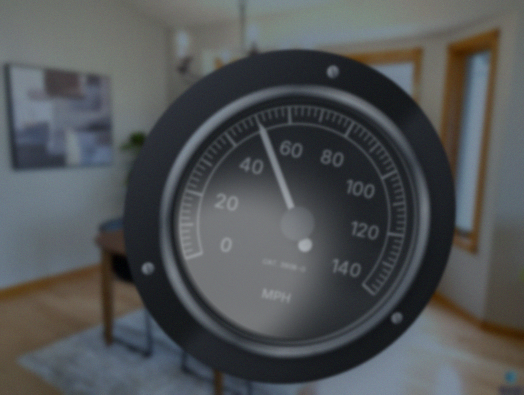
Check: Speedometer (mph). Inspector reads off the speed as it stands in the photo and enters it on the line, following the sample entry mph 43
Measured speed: mph 50
